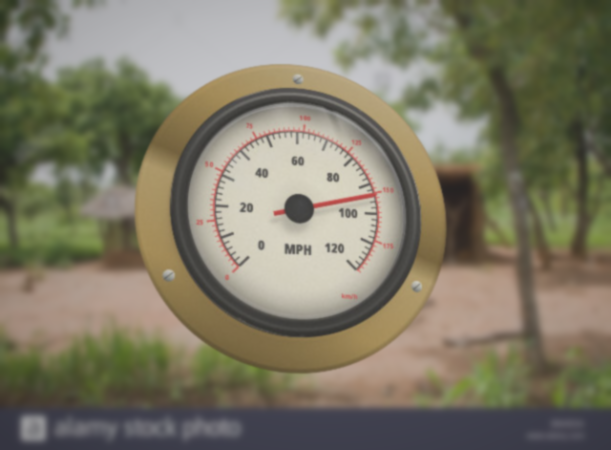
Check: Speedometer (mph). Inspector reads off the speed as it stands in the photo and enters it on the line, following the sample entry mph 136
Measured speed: mph 94
